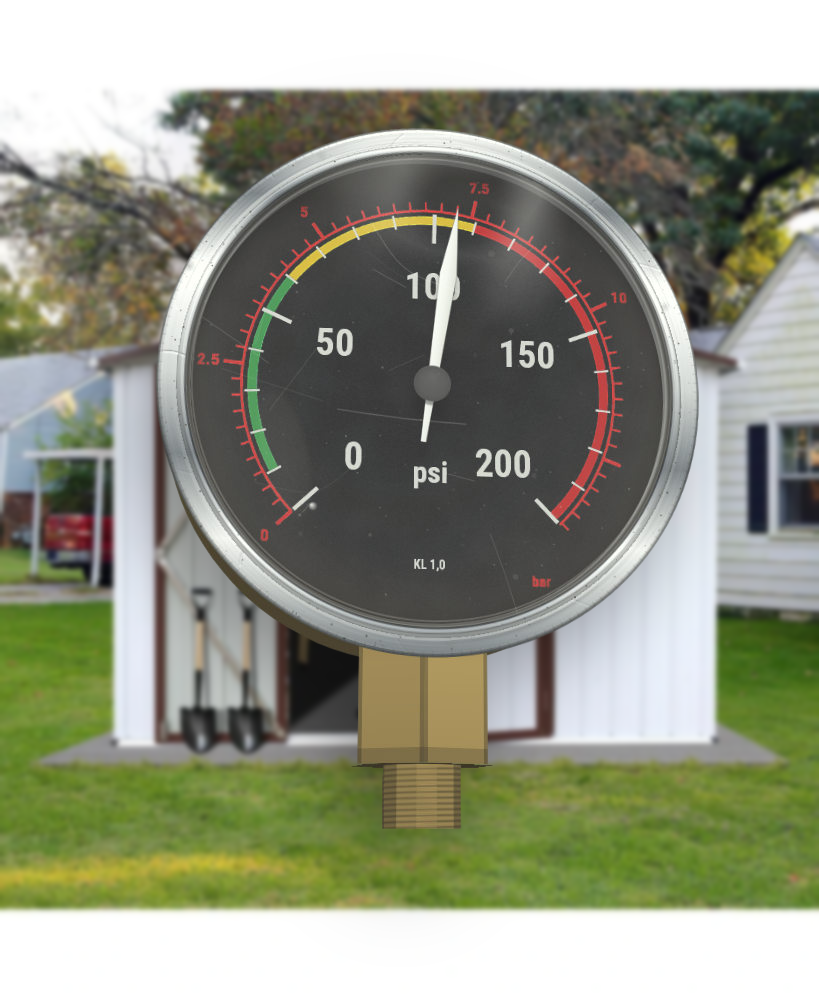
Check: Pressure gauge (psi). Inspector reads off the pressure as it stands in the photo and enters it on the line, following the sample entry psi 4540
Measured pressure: psi 105
